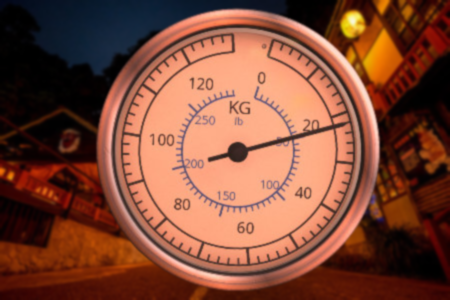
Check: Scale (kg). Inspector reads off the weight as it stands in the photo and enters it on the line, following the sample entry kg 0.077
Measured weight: kg 22
